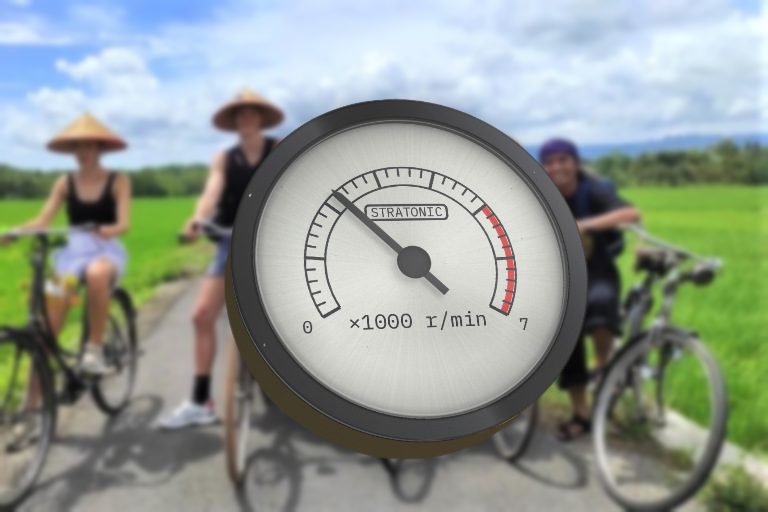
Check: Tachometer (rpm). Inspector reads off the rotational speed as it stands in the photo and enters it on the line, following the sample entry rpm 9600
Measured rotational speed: rpm 2200
